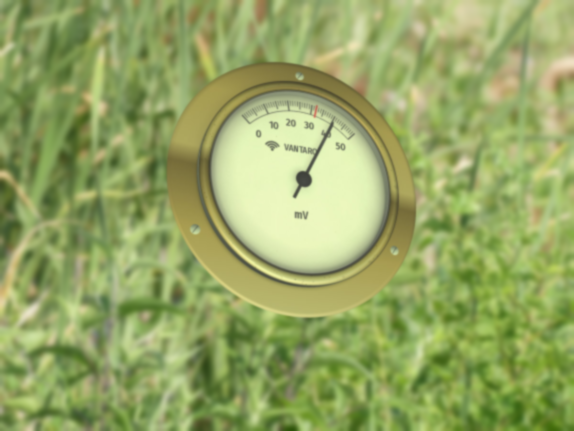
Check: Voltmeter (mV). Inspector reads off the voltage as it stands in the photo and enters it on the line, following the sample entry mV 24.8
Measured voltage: mV 40
